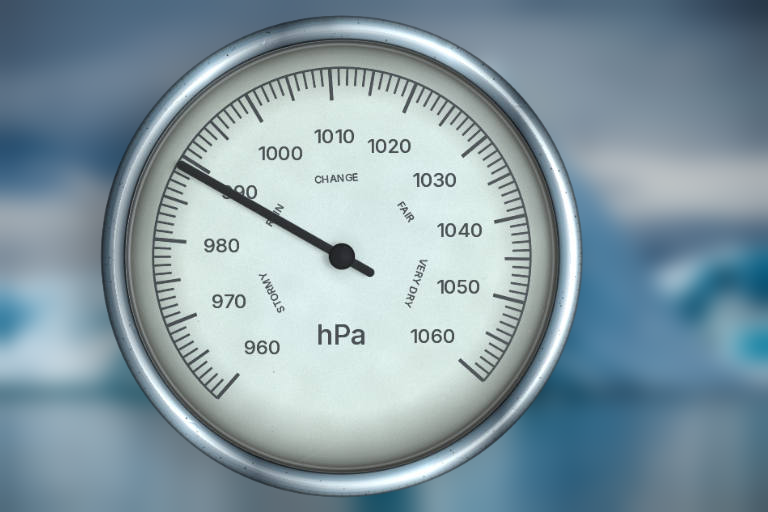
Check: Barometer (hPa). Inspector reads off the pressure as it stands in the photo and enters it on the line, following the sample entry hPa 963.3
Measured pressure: hPa 989
